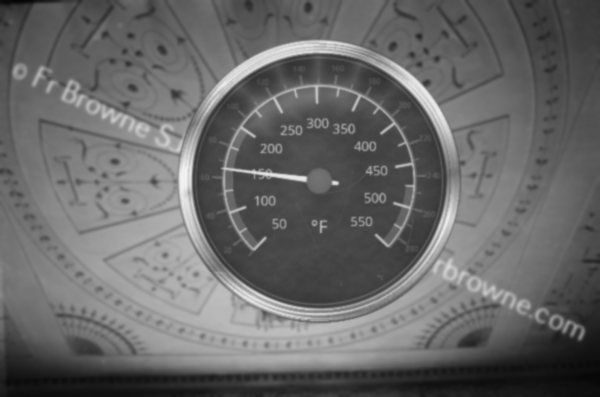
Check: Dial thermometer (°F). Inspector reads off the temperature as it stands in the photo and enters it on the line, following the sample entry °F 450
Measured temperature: °F 150
